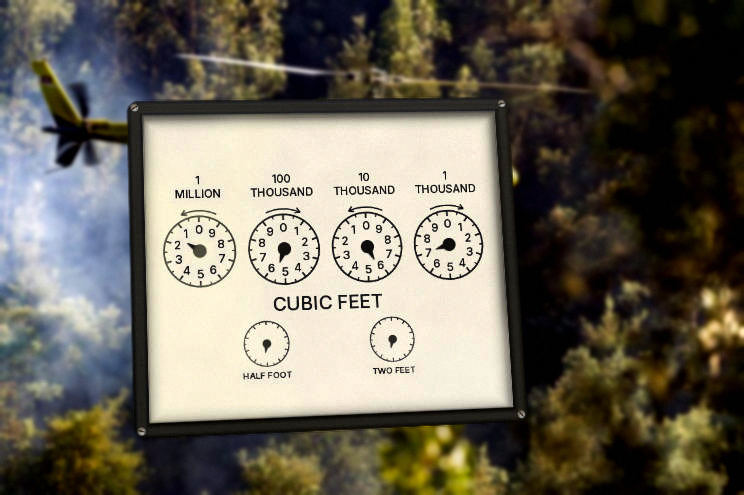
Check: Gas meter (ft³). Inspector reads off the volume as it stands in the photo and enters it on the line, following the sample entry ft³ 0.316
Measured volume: ft³ 155700
